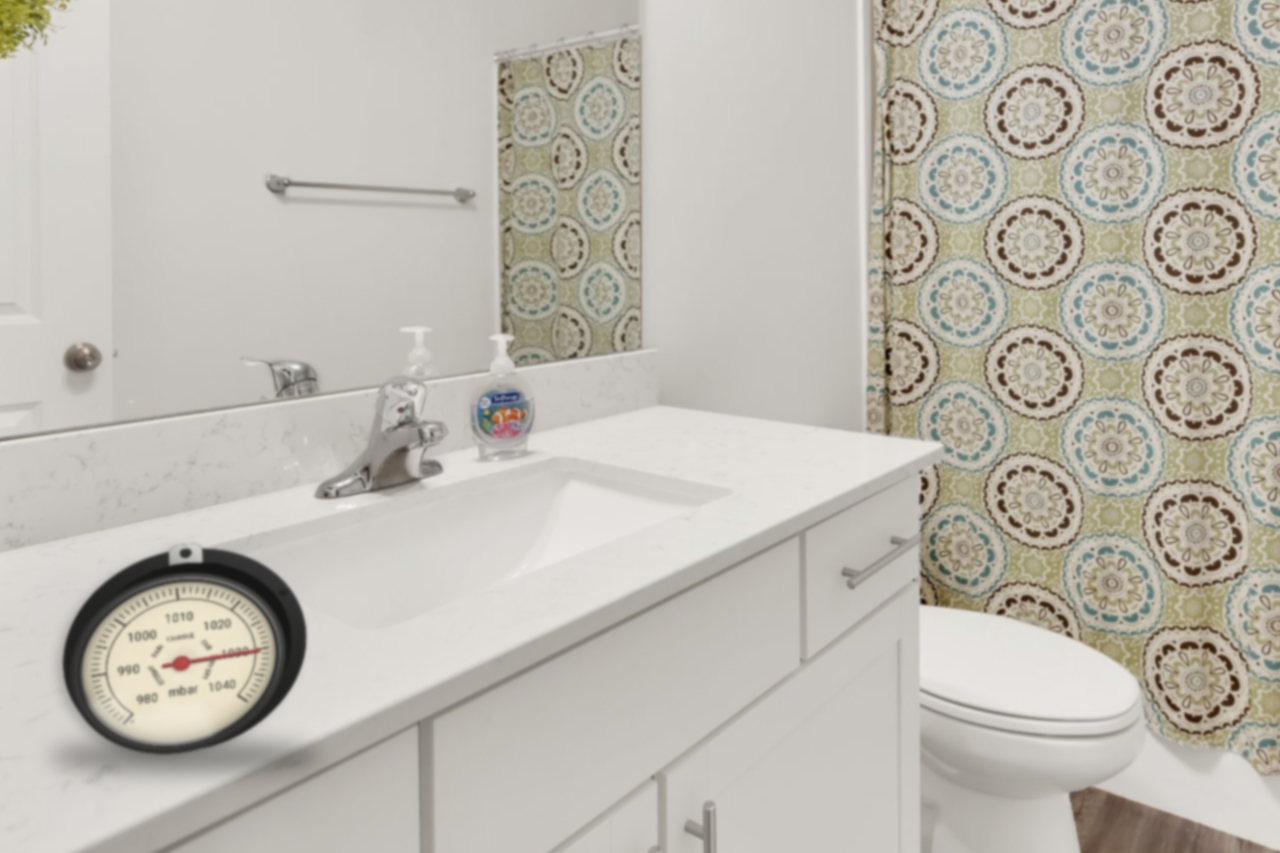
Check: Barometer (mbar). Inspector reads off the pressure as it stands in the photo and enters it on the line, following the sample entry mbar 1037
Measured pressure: mbar 1030
